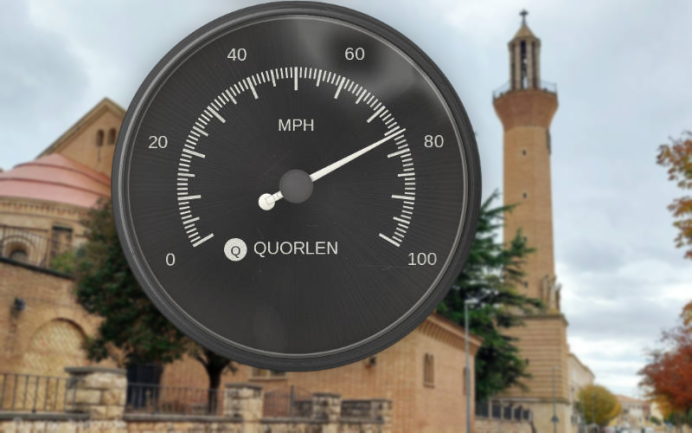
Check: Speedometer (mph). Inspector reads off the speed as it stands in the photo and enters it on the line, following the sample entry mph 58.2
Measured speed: mph 76
